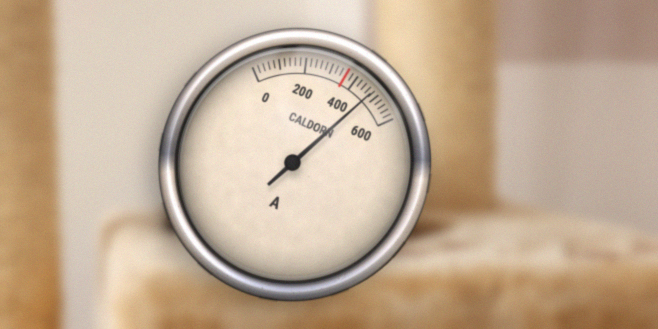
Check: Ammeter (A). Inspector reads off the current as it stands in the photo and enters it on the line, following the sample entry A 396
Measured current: A 480
